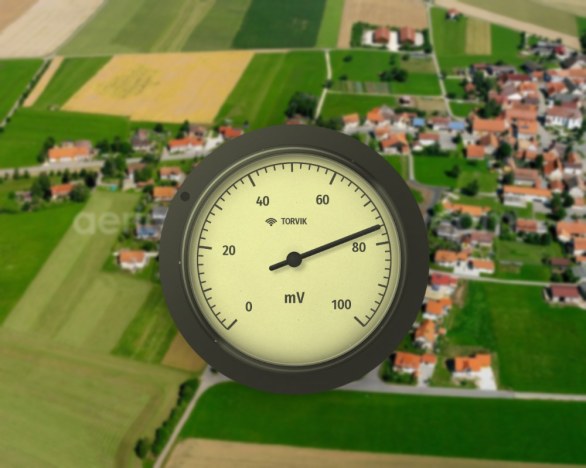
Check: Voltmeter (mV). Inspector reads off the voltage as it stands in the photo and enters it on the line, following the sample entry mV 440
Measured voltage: mV 76
